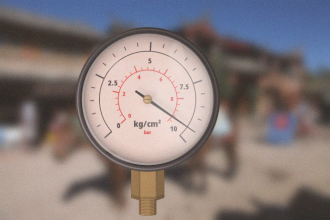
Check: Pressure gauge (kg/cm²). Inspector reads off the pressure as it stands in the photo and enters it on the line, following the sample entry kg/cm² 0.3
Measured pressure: kg/cm² 9.5
